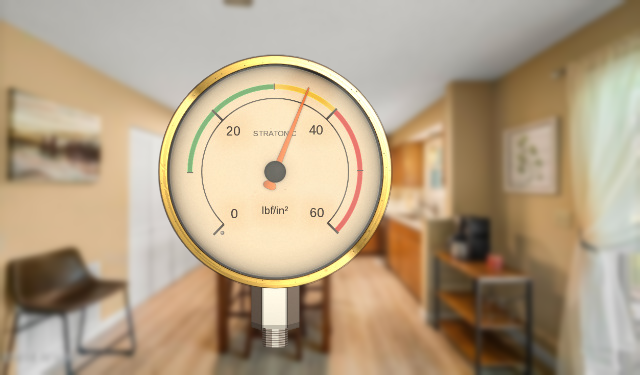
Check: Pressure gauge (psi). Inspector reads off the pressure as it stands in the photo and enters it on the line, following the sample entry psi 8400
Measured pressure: psi 35
